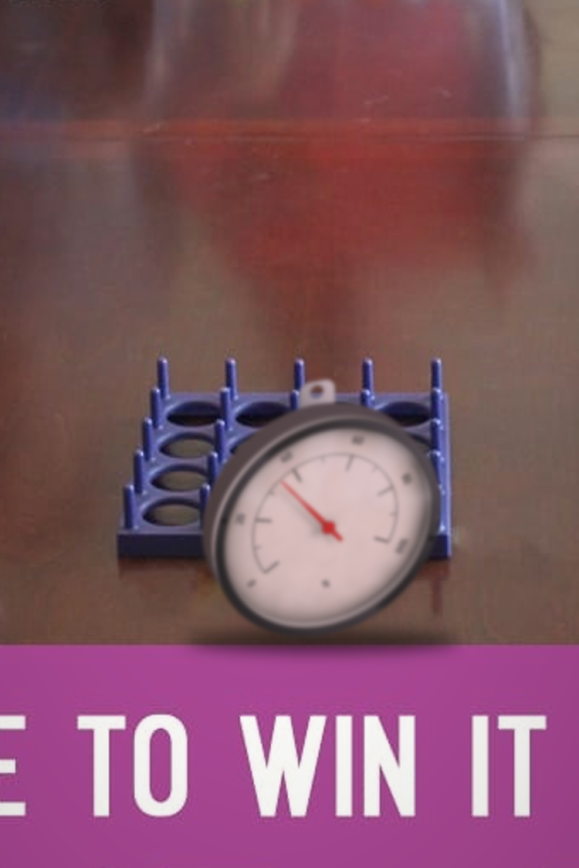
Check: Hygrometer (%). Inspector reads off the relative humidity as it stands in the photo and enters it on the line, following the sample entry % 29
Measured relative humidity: % 35
